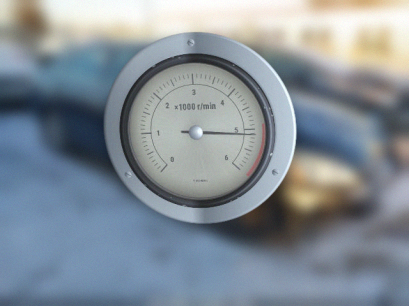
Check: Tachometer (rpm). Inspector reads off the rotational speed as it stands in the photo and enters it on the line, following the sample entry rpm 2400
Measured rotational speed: rpm 5100
